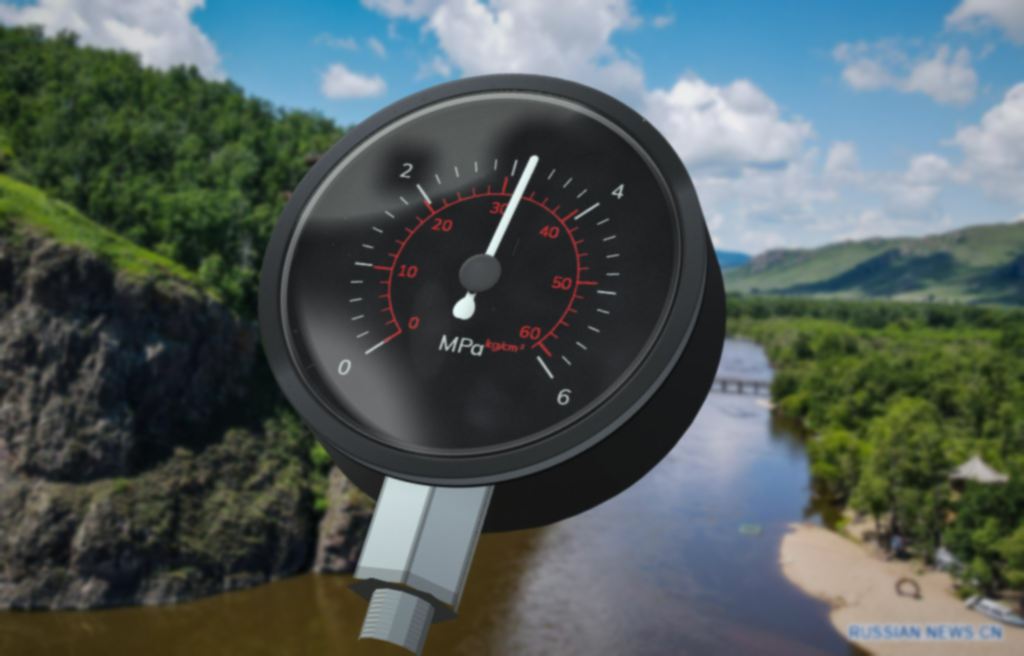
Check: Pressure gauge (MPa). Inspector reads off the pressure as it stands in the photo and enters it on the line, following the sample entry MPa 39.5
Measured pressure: MPa 3.2
